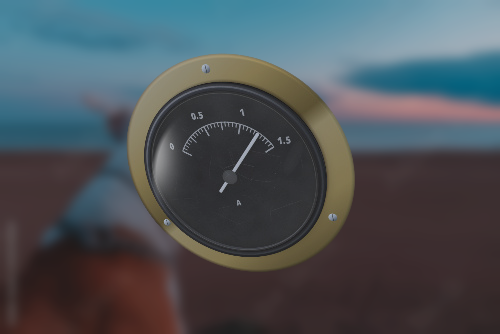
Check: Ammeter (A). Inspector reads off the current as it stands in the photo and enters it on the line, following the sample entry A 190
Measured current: A 1.25
